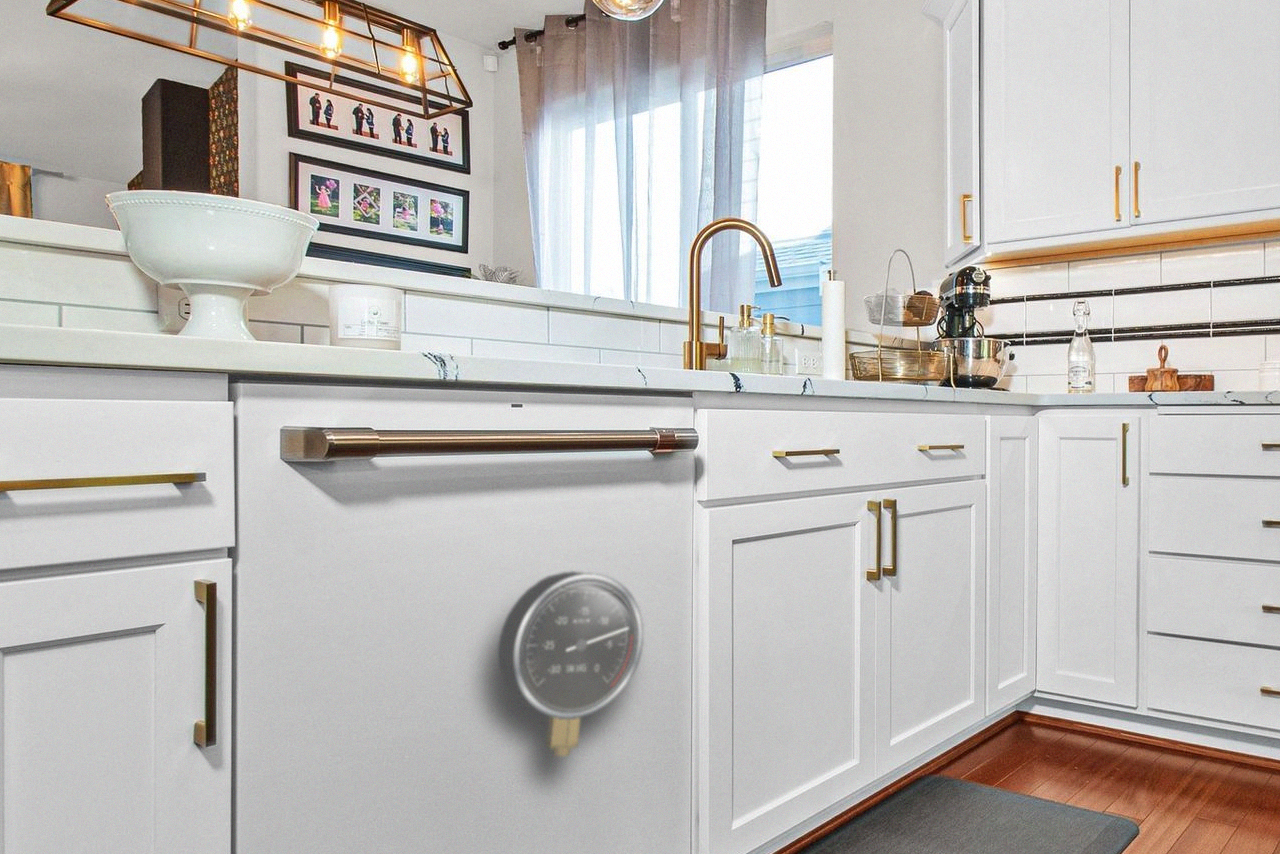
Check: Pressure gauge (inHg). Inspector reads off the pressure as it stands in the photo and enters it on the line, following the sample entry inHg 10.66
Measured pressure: inHg -7
